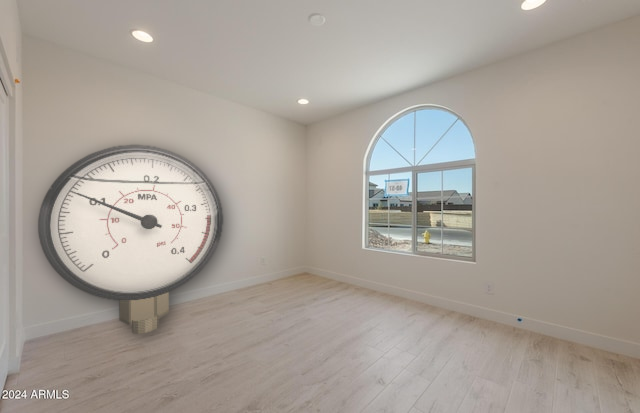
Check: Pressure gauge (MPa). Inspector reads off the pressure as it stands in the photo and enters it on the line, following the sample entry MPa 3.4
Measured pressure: MPa 0.1
